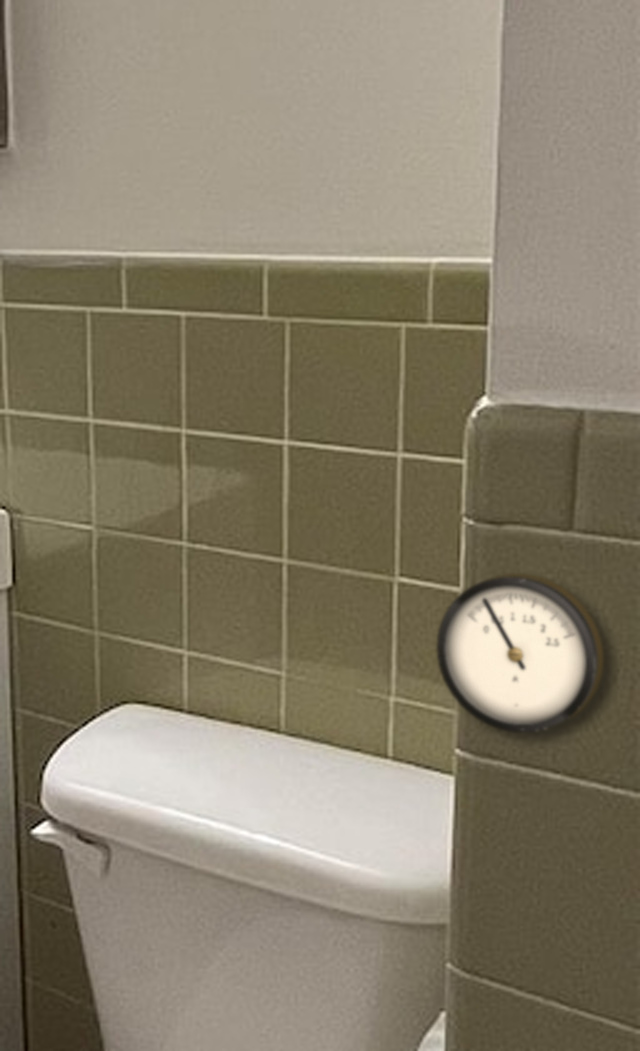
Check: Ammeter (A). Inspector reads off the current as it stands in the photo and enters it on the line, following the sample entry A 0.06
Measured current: A 0.5
